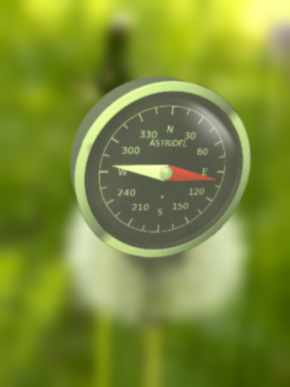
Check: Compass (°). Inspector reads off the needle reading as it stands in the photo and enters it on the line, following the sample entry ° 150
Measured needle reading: ° 97.5
